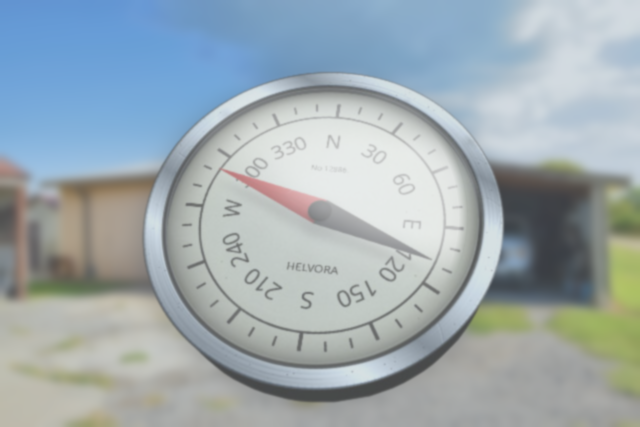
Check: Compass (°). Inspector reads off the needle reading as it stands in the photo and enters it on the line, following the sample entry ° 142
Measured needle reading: ° 290
